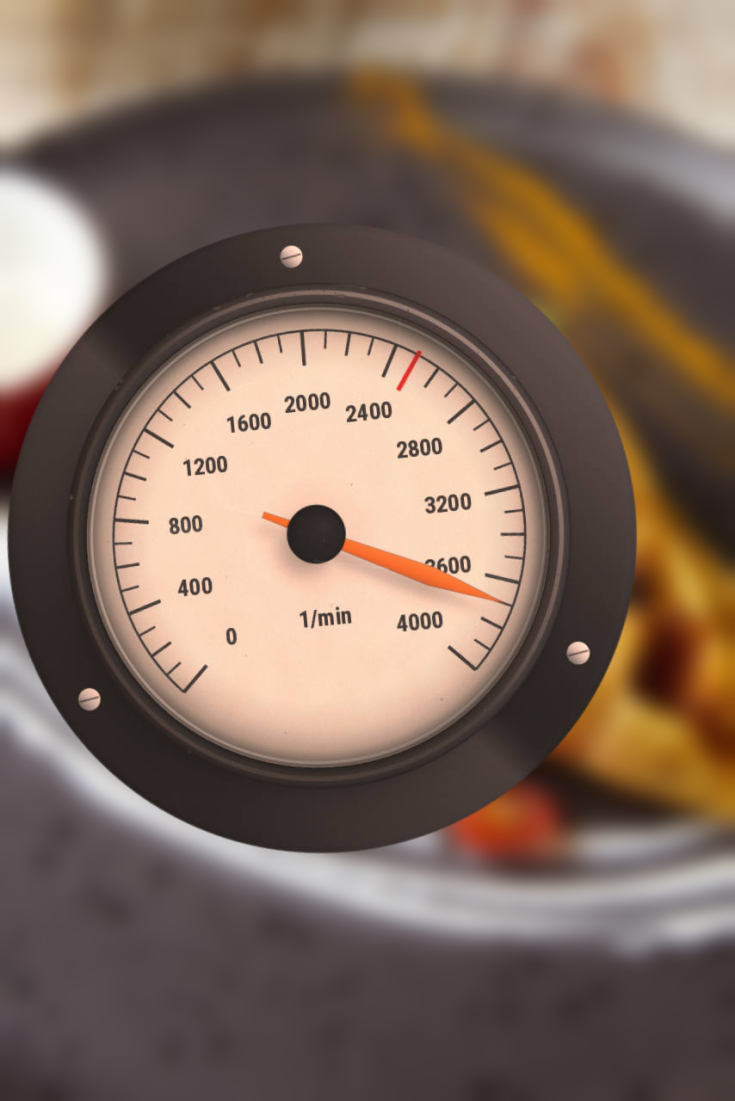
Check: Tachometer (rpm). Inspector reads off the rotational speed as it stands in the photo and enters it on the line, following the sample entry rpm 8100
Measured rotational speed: rpm 3700
